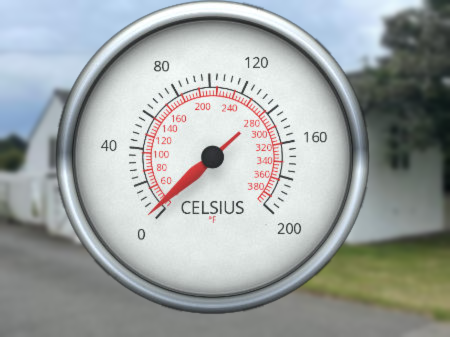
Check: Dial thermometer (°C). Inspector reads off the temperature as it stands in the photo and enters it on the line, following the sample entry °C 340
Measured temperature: °C 4
